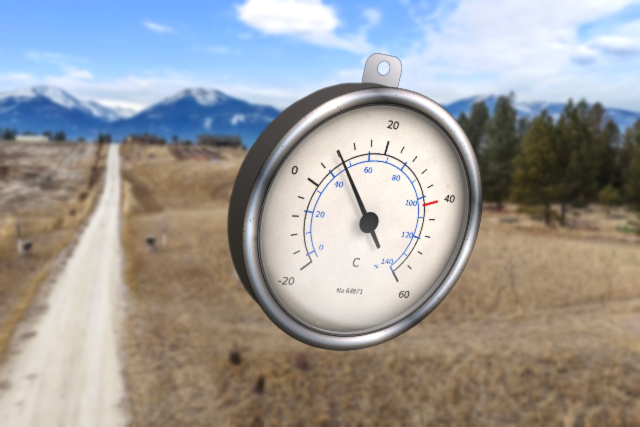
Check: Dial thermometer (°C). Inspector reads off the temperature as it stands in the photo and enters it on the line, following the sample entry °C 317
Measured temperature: °C 8
